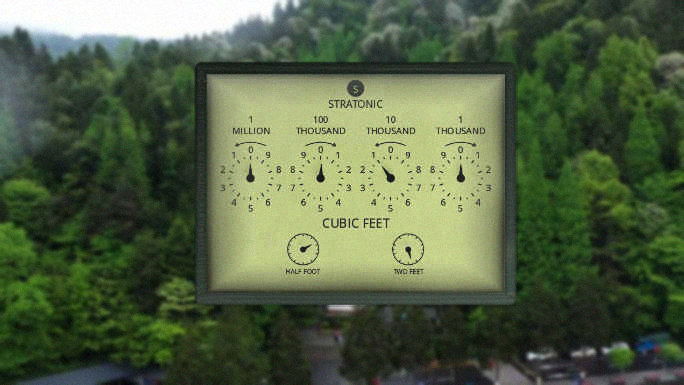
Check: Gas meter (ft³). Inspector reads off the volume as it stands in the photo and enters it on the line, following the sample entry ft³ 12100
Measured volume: ft³ 1000
